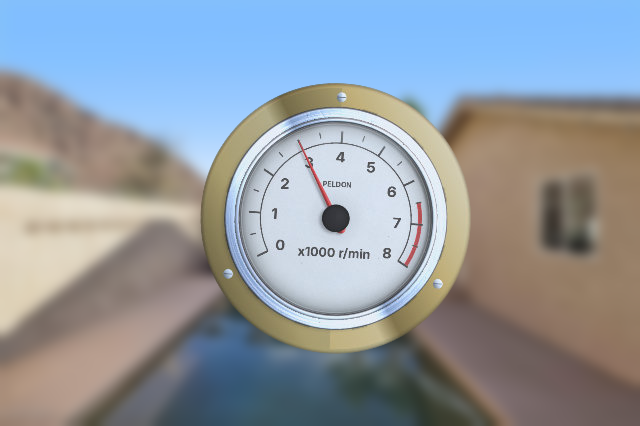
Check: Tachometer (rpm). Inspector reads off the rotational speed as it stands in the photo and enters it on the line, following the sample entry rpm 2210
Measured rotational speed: rpm 3000
